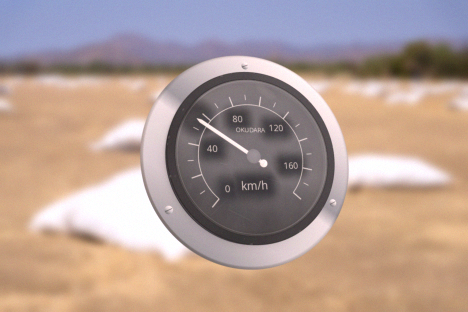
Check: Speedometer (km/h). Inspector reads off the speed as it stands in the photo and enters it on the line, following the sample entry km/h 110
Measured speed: km/h 55
